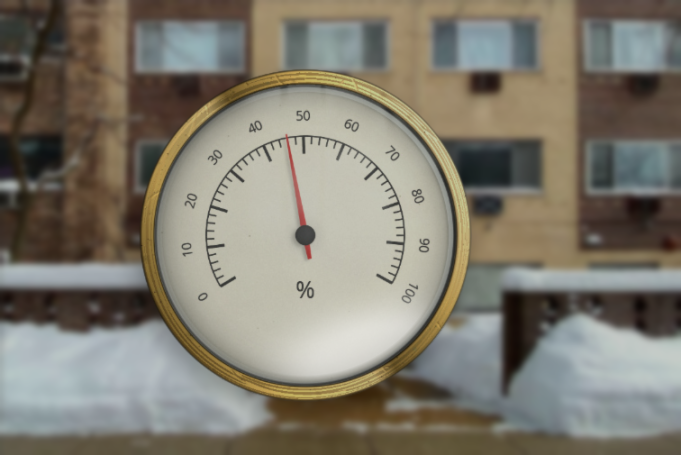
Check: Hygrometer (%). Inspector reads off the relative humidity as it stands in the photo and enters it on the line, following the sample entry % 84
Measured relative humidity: % 46
